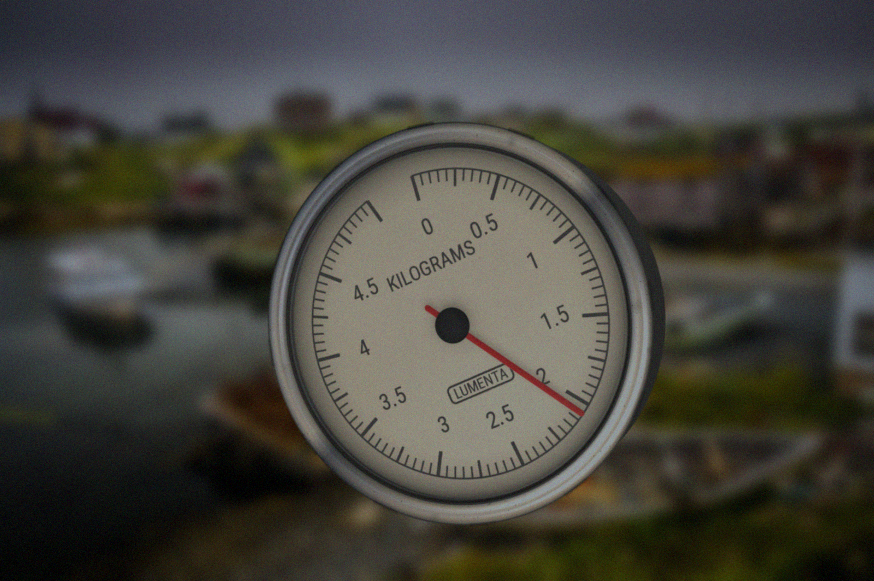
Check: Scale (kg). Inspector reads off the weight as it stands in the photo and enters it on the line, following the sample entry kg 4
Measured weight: kg 2.05
